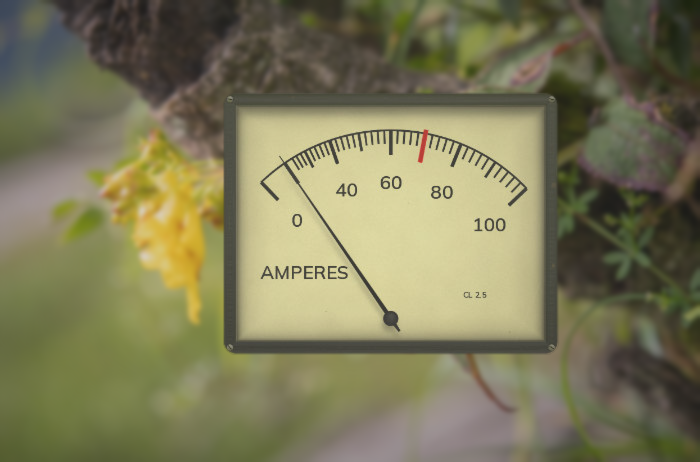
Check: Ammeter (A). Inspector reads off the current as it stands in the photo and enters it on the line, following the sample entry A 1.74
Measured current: A 20
